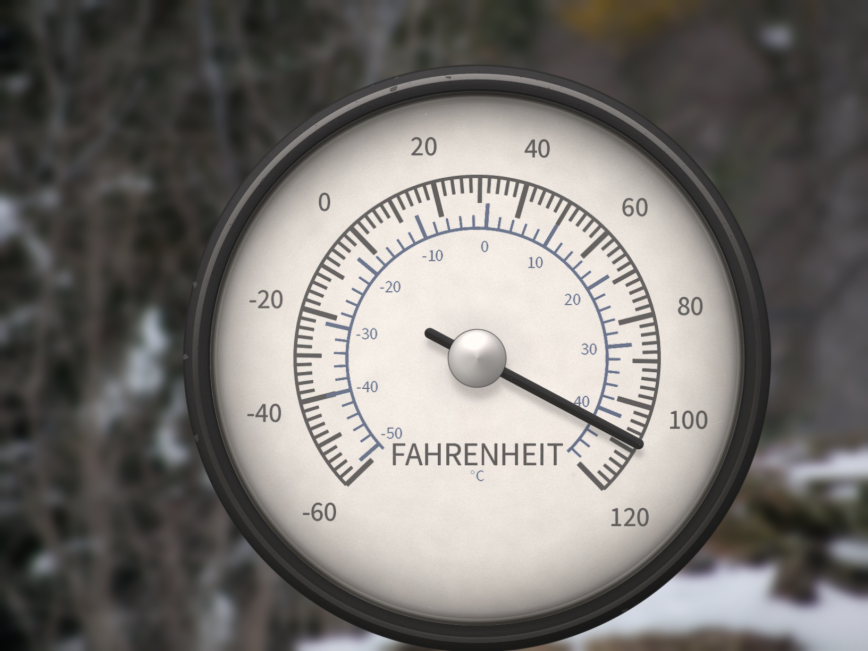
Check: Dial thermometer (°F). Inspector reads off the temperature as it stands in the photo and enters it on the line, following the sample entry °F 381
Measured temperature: °F 108
